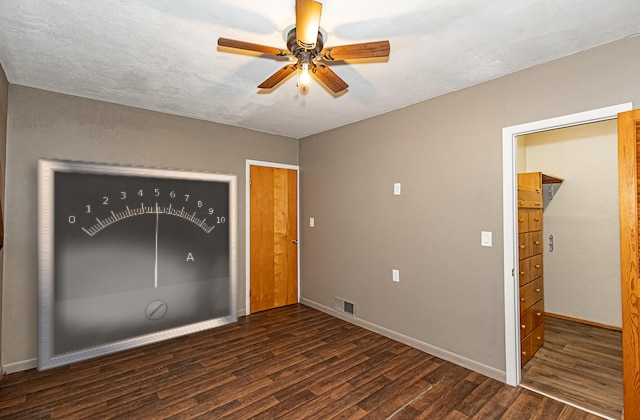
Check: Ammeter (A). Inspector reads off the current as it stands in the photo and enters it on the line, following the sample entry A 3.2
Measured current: A 5
